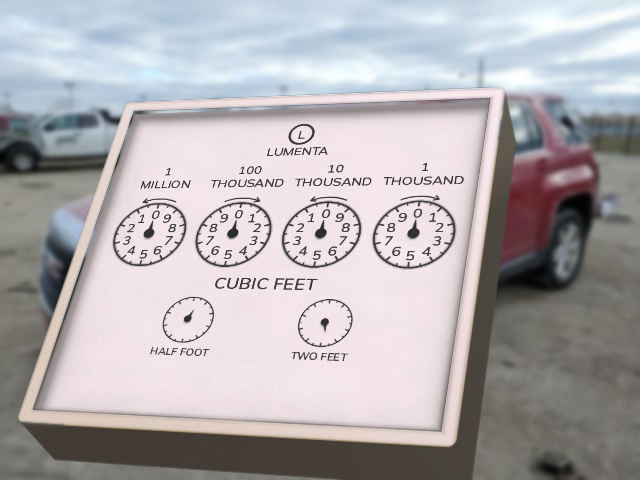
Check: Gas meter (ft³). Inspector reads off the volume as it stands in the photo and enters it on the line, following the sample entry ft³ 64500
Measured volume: ft³ 0
